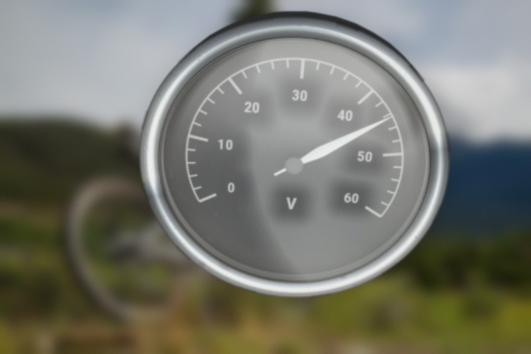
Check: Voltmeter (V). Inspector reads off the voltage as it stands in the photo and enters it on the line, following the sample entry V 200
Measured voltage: V 44
